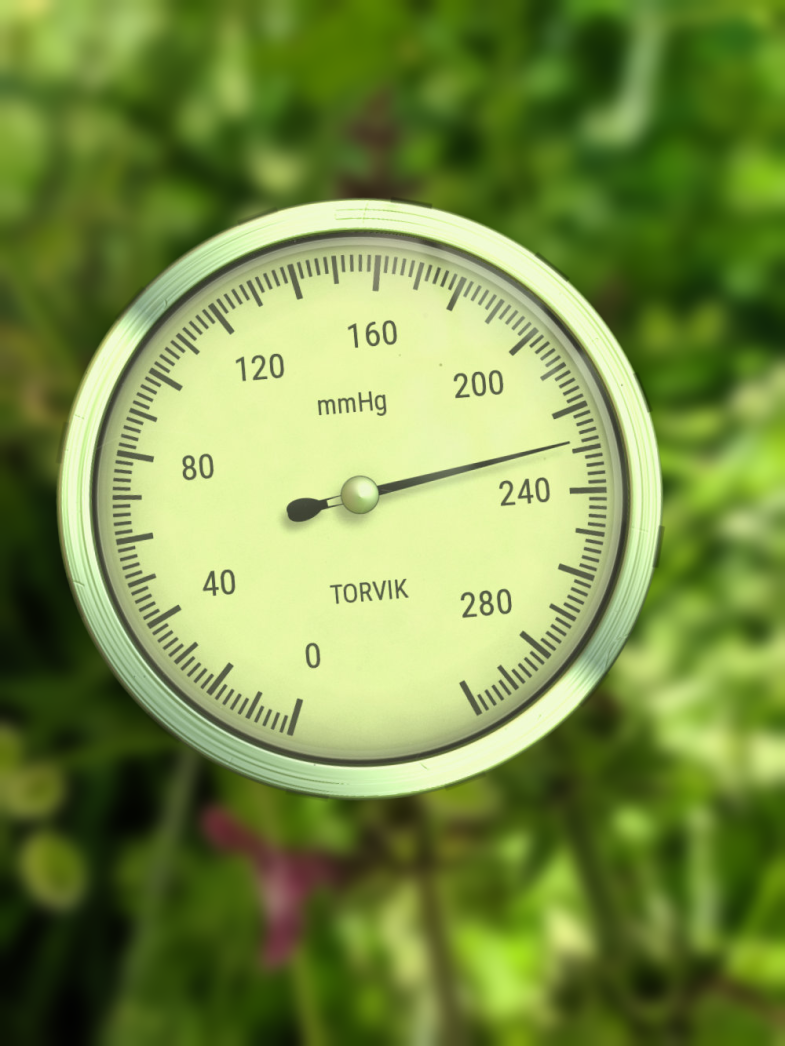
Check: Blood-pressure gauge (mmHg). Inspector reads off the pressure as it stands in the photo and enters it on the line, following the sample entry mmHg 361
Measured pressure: mmHg 228
